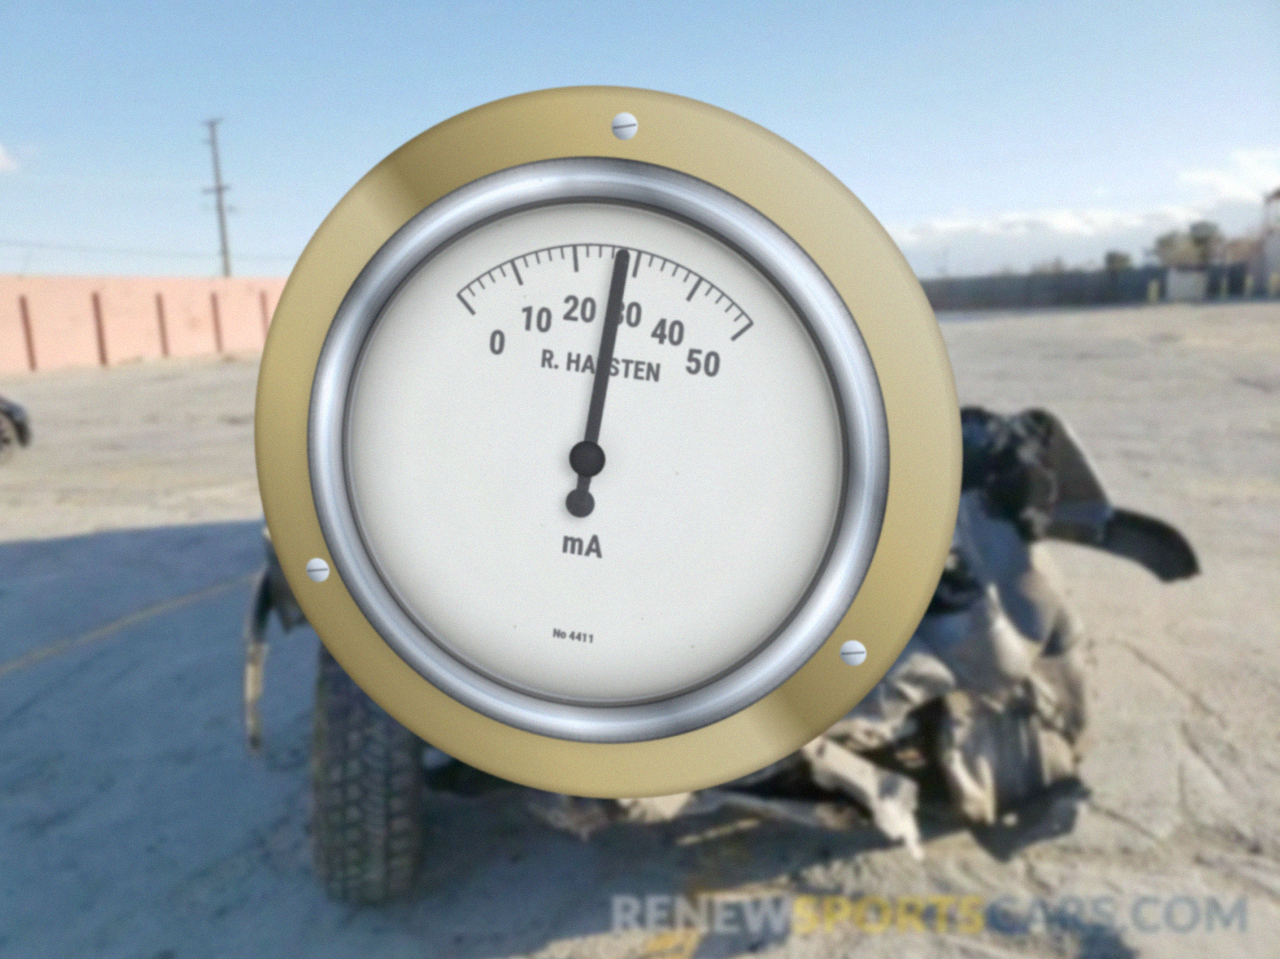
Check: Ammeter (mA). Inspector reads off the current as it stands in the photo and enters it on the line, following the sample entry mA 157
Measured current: mA 28
